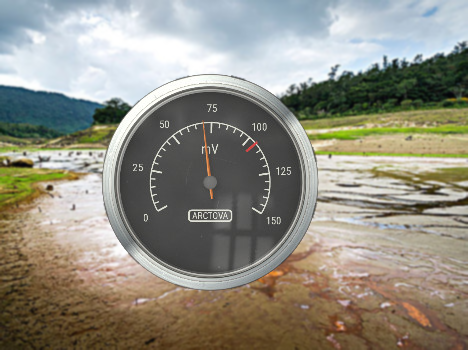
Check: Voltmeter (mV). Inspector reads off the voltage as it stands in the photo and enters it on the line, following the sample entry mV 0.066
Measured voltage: mV 70
